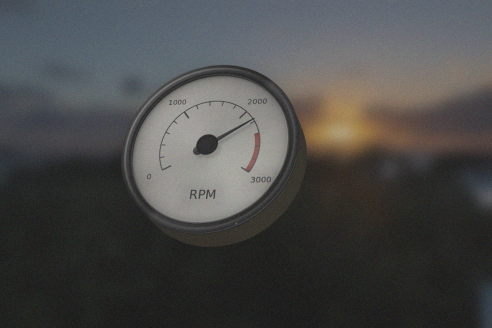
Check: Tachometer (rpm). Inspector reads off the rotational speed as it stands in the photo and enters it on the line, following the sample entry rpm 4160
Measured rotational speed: rpm 2200
